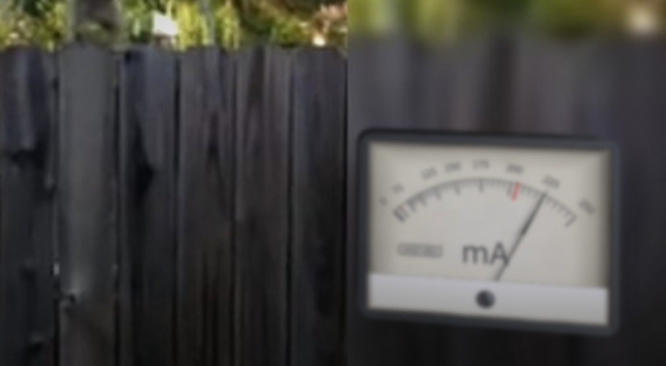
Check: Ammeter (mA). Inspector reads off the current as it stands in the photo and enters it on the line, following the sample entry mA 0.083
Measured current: mA 225
